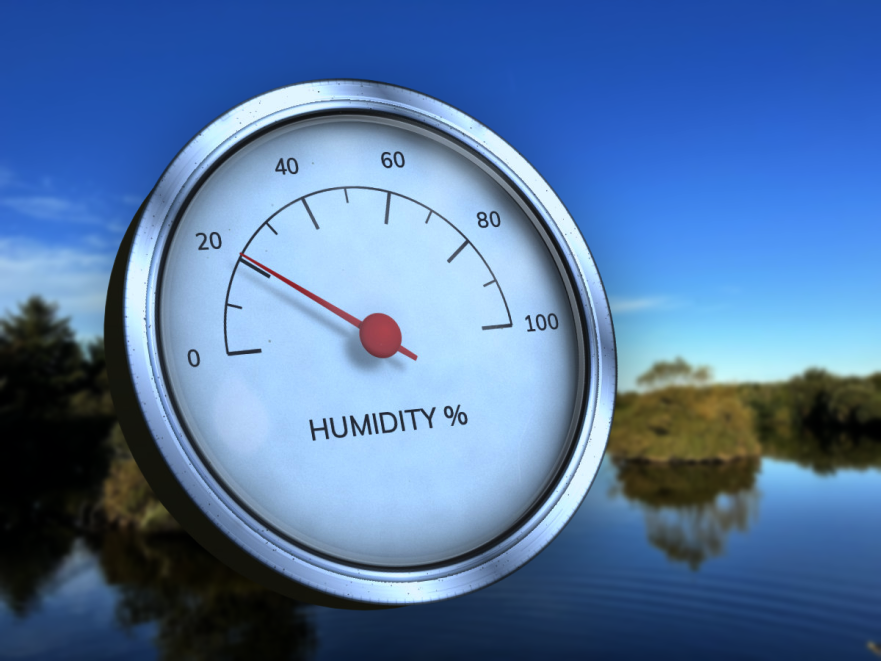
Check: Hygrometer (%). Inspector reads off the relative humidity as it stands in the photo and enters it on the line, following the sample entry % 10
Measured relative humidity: % 20
